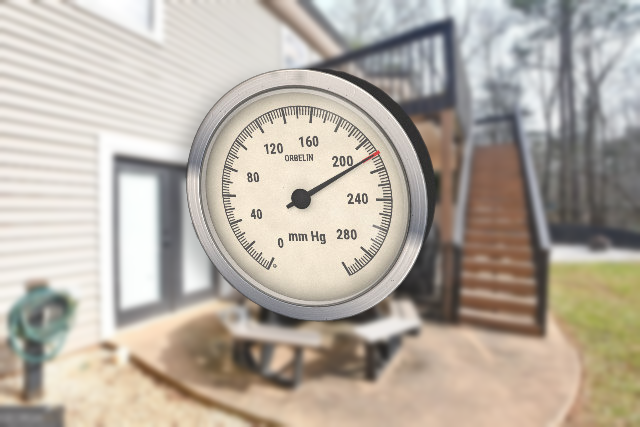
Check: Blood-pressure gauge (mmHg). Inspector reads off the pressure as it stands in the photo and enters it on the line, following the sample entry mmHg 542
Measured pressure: mmHg 210
